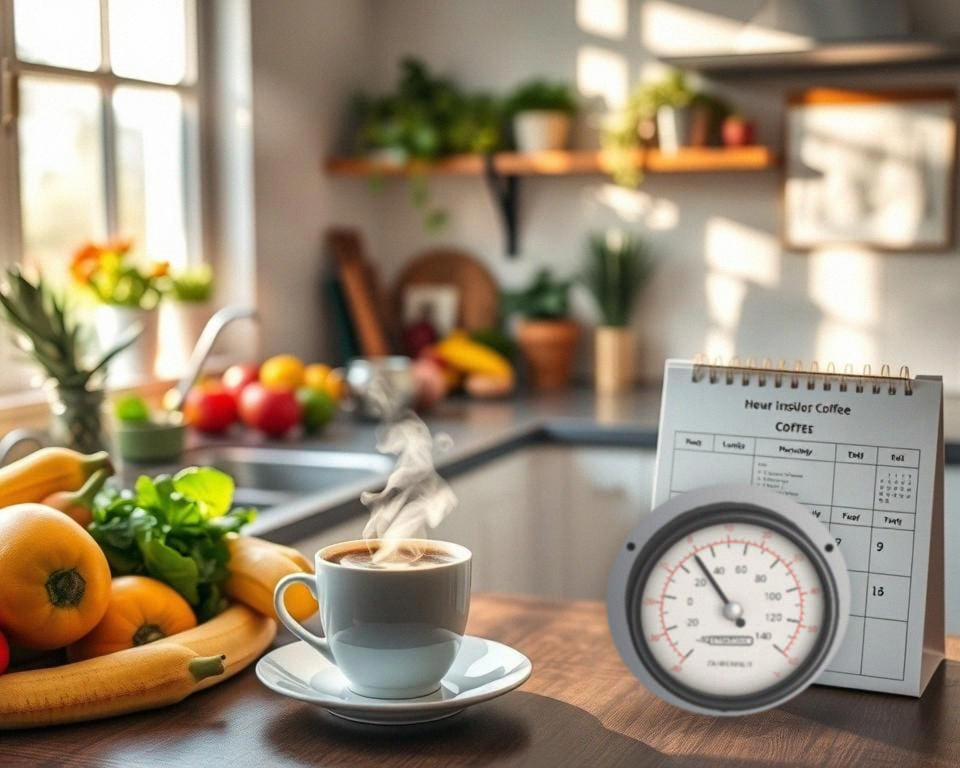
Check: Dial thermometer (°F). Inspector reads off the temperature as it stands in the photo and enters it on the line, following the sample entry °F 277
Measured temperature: °F 30
